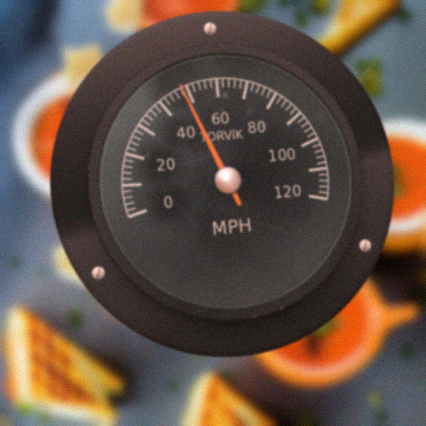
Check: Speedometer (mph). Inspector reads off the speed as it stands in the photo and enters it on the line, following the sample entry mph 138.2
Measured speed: mph 48
